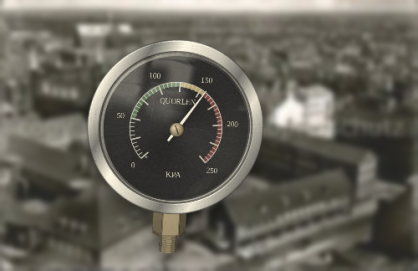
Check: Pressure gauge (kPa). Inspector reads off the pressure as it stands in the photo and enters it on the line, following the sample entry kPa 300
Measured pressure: kPa 155
